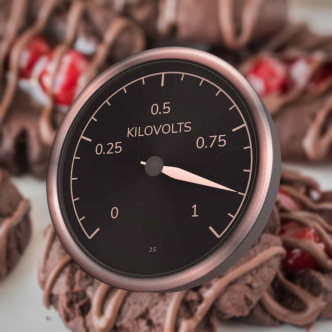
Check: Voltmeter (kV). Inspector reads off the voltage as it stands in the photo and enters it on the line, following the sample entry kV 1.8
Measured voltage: kV 0.9
